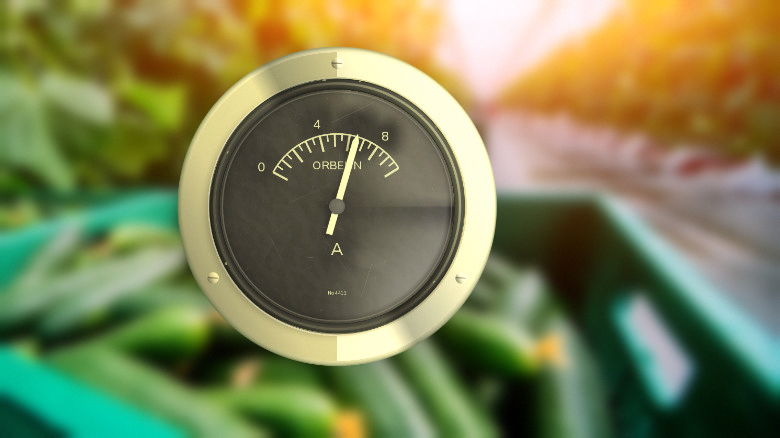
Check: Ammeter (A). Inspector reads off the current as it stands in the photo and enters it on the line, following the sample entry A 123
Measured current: A 6.5
